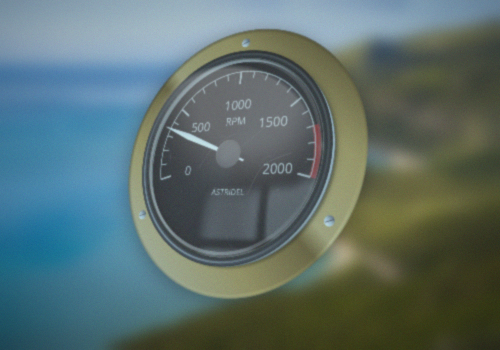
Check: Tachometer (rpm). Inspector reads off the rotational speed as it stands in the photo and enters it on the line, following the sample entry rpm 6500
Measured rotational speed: rpm 350
